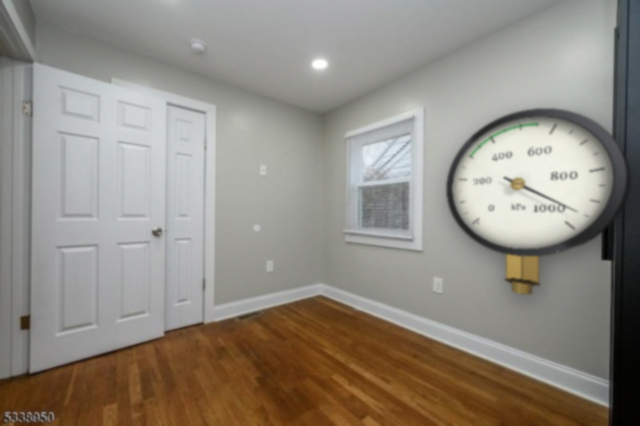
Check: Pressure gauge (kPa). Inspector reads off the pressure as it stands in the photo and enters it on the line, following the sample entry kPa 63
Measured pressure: kPa 950
